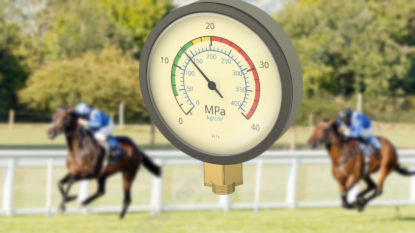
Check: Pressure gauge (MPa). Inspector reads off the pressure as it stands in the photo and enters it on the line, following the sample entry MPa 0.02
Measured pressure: MPa 14
